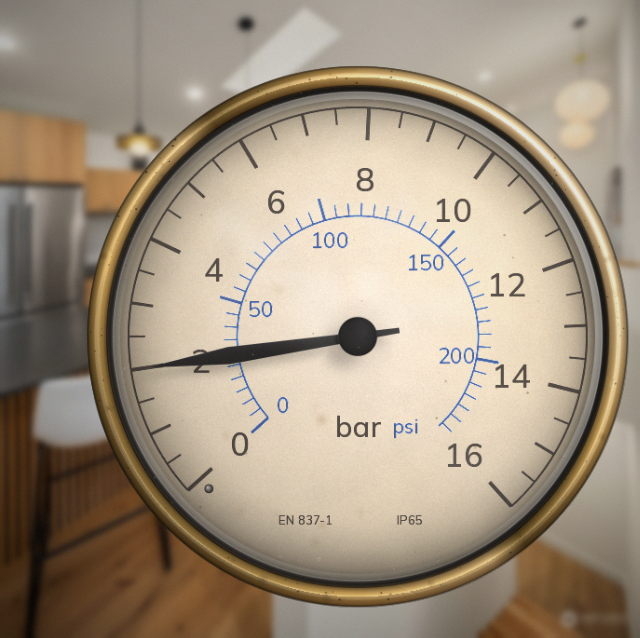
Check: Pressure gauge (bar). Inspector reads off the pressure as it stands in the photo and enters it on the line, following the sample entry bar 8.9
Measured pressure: bar 2
